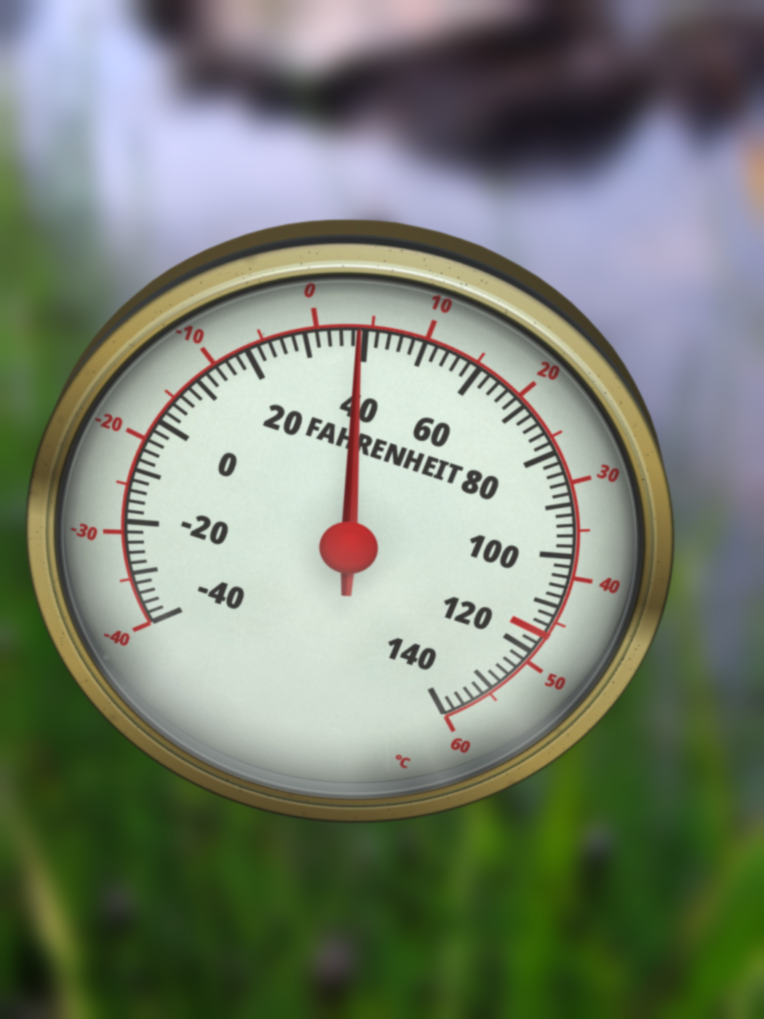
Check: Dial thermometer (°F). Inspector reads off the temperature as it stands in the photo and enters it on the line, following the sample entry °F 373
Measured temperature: °F 39
